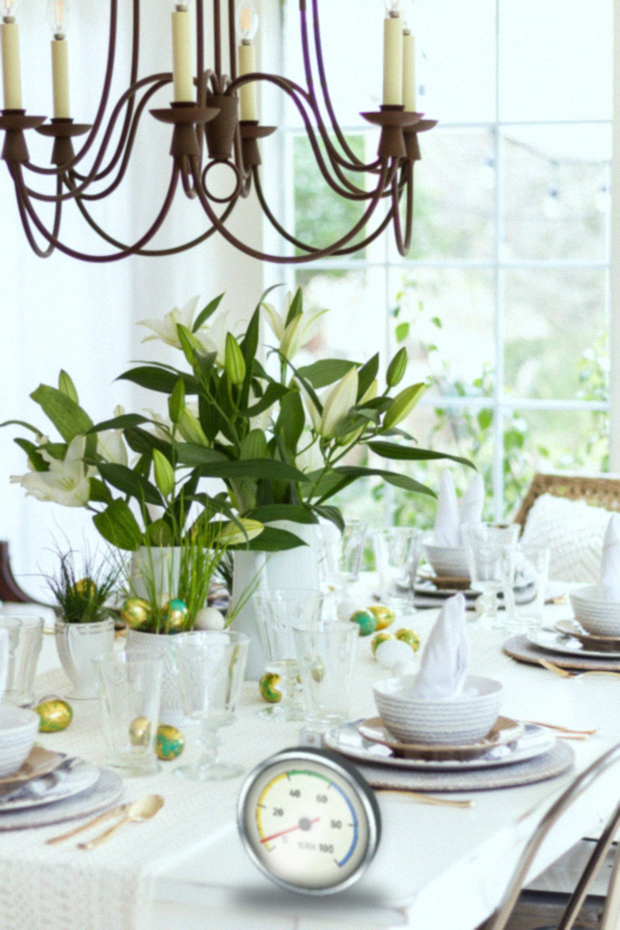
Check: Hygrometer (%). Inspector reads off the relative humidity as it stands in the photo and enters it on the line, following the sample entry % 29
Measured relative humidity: % 5
